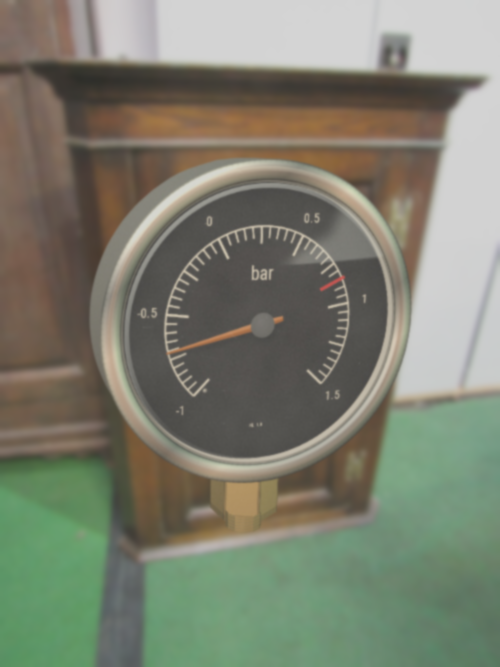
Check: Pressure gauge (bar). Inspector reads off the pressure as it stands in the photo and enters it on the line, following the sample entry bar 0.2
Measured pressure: bar -0.7
